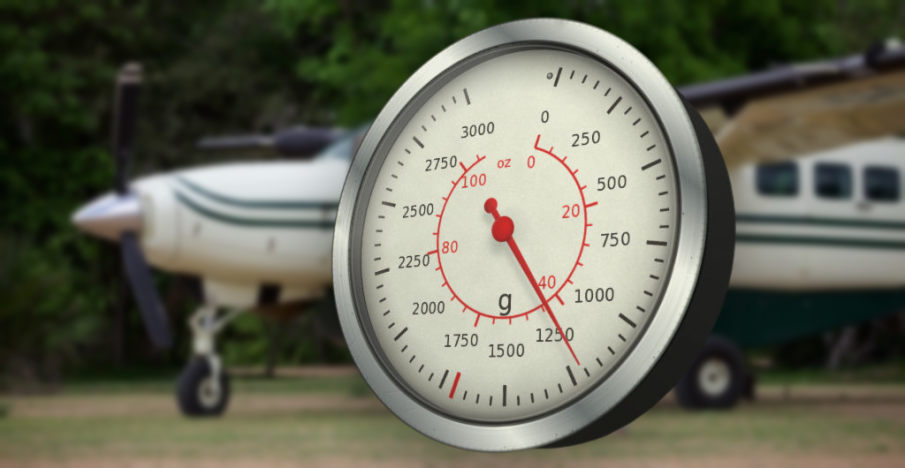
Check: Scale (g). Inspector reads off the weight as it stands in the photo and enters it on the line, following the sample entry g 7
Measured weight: g 1200
